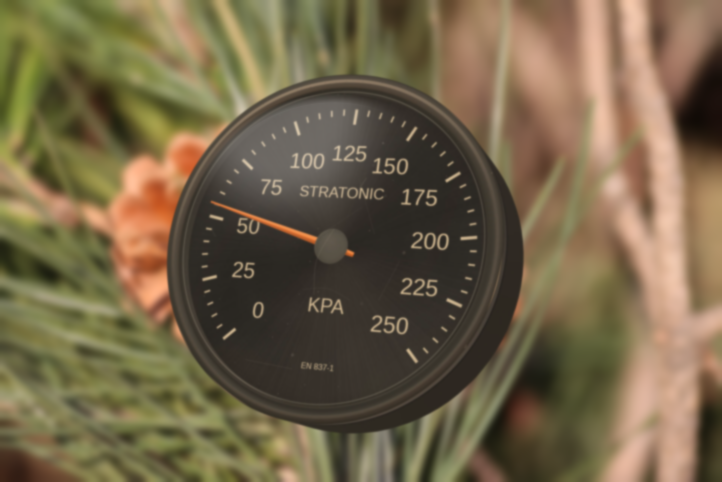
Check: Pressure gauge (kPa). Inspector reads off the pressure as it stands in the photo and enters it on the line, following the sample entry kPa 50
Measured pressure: kPa 55
